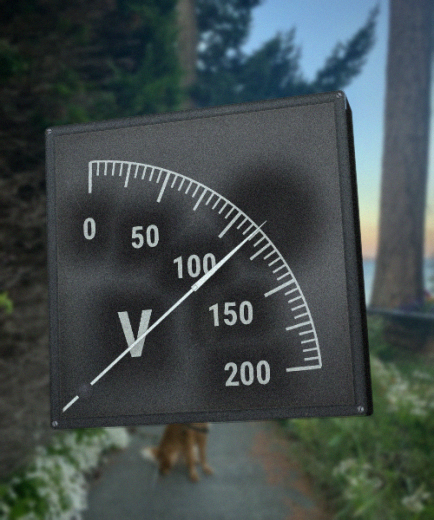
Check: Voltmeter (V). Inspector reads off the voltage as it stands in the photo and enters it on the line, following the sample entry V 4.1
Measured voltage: V 115
